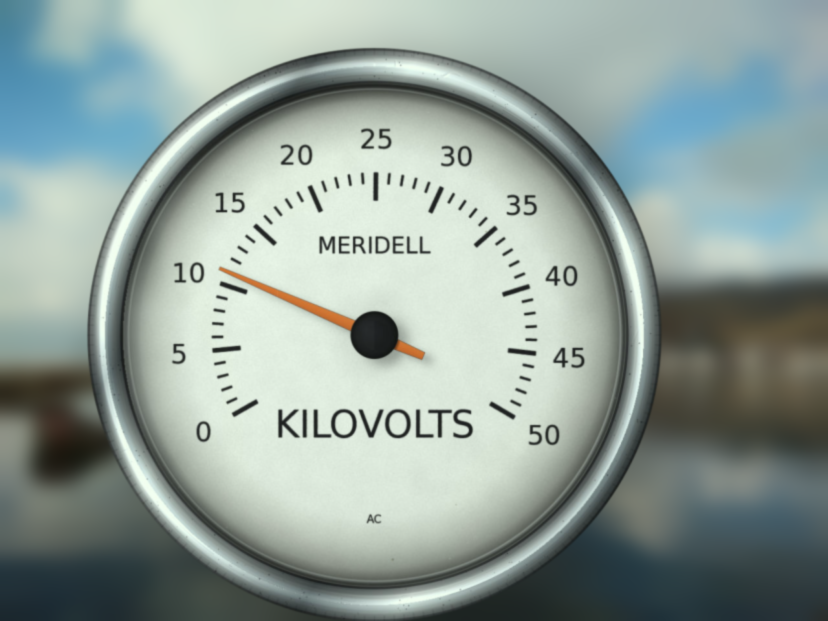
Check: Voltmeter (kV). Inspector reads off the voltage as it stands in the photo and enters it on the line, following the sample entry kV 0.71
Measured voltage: kV 11
